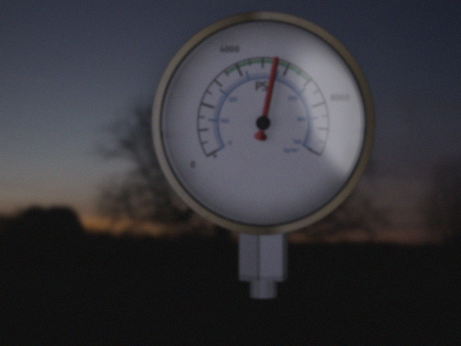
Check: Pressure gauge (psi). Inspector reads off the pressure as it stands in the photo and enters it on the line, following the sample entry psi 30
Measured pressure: psi 5500
